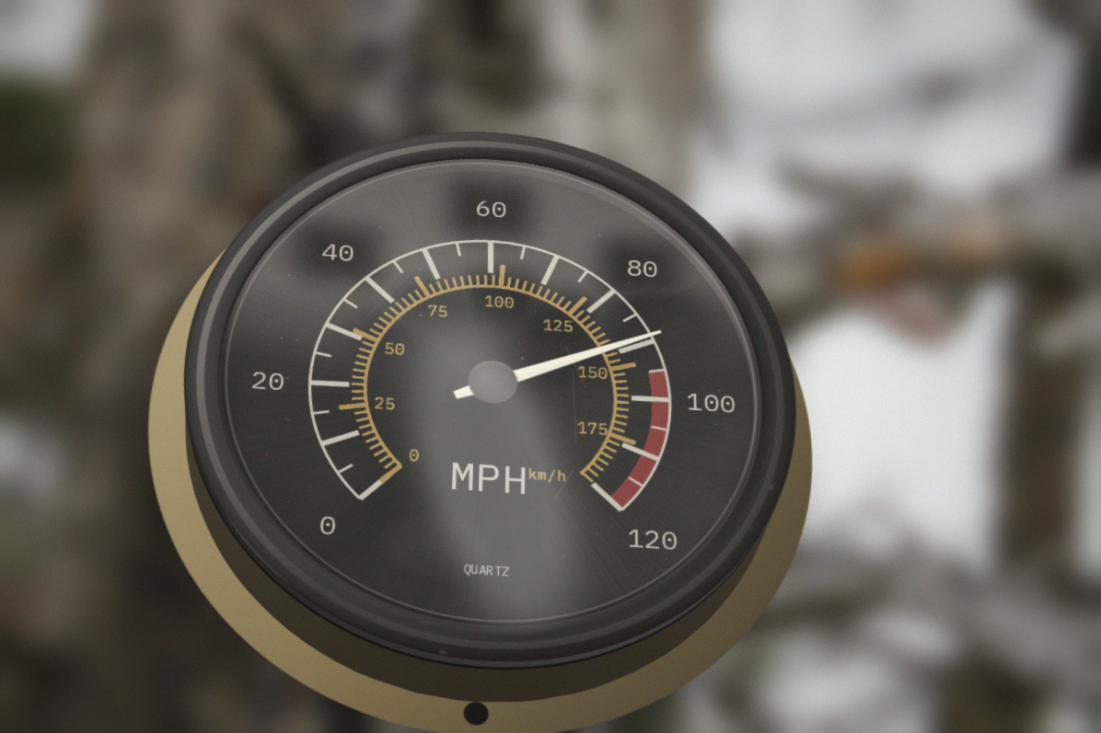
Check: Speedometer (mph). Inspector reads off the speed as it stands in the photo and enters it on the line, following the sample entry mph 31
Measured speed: mph 90
